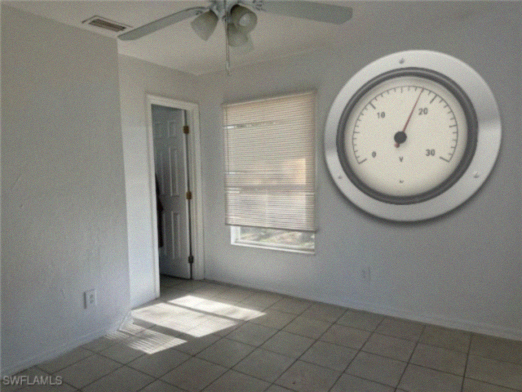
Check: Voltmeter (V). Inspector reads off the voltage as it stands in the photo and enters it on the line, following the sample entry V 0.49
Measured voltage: V 18
